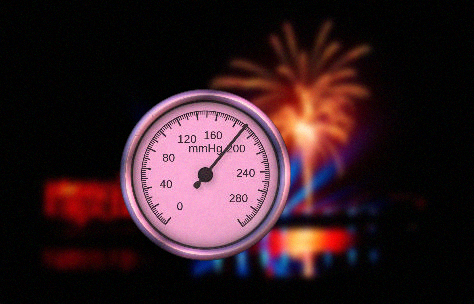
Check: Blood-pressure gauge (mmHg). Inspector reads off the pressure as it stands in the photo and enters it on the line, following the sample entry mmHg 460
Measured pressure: mmHg 190
